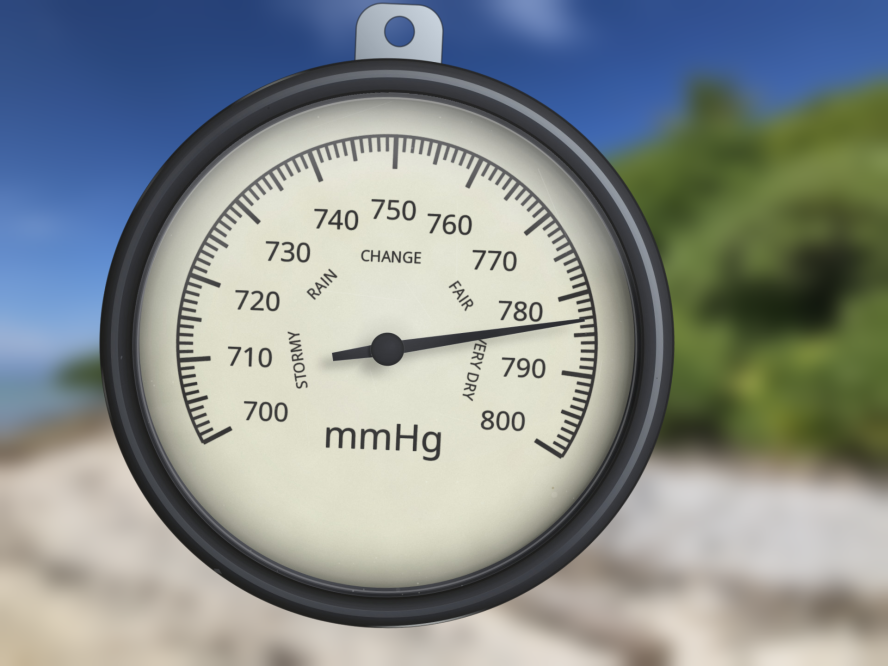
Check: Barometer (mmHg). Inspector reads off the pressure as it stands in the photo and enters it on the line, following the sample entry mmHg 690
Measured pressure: mmHg 783
